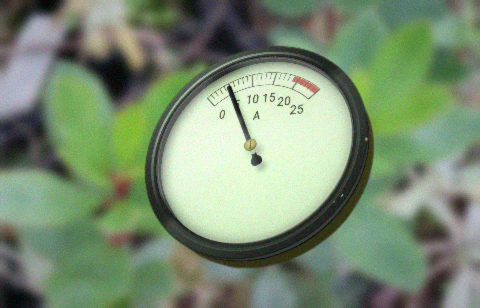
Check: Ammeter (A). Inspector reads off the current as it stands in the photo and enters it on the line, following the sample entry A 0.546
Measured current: A 5
